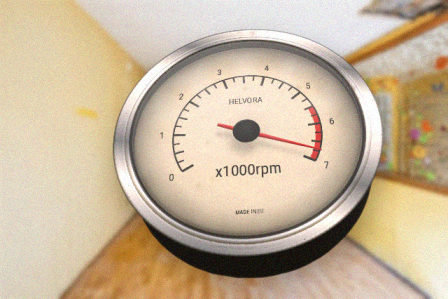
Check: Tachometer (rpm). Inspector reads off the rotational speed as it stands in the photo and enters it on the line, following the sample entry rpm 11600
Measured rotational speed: rpm 6750
